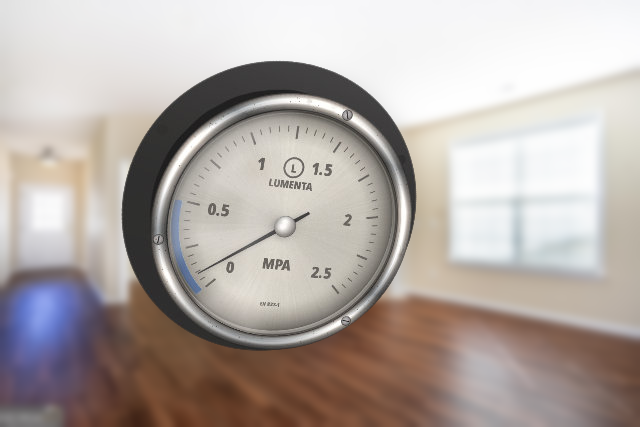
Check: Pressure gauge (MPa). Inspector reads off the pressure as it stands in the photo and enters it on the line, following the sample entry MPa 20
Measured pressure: MPa 0.1
